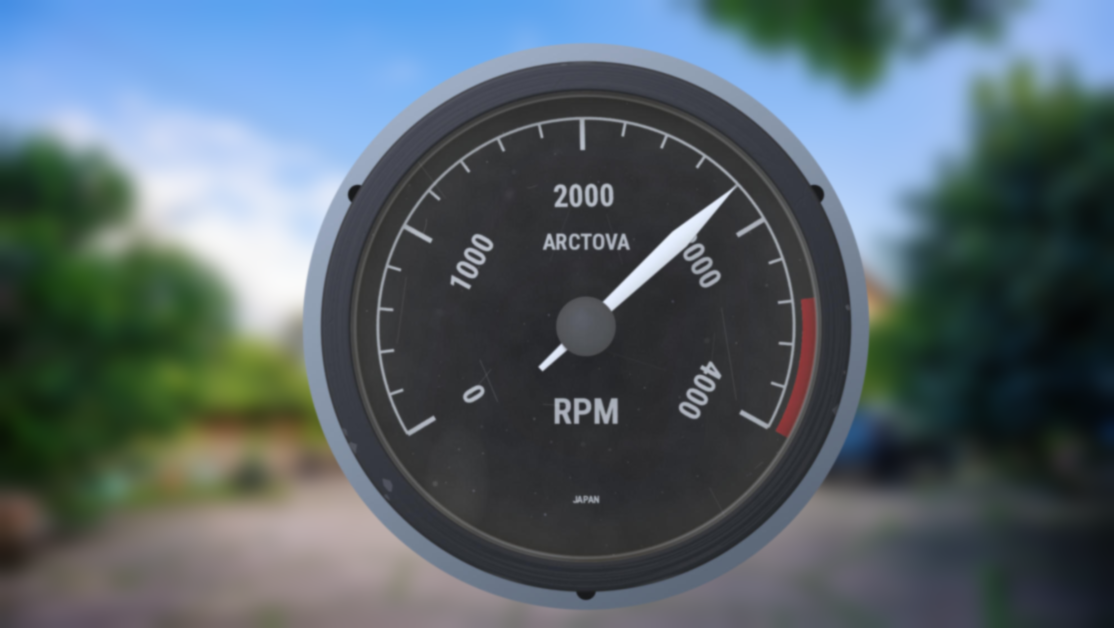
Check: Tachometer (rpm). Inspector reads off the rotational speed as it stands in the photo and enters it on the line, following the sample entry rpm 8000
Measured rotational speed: rpm 2800
